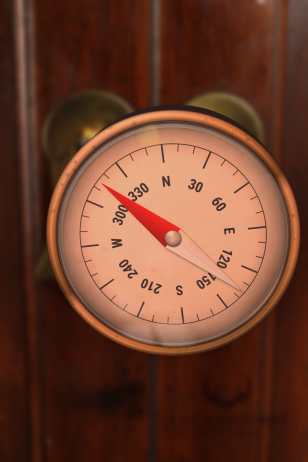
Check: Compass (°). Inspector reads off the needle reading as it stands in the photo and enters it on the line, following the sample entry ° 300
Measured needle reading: ° 315
